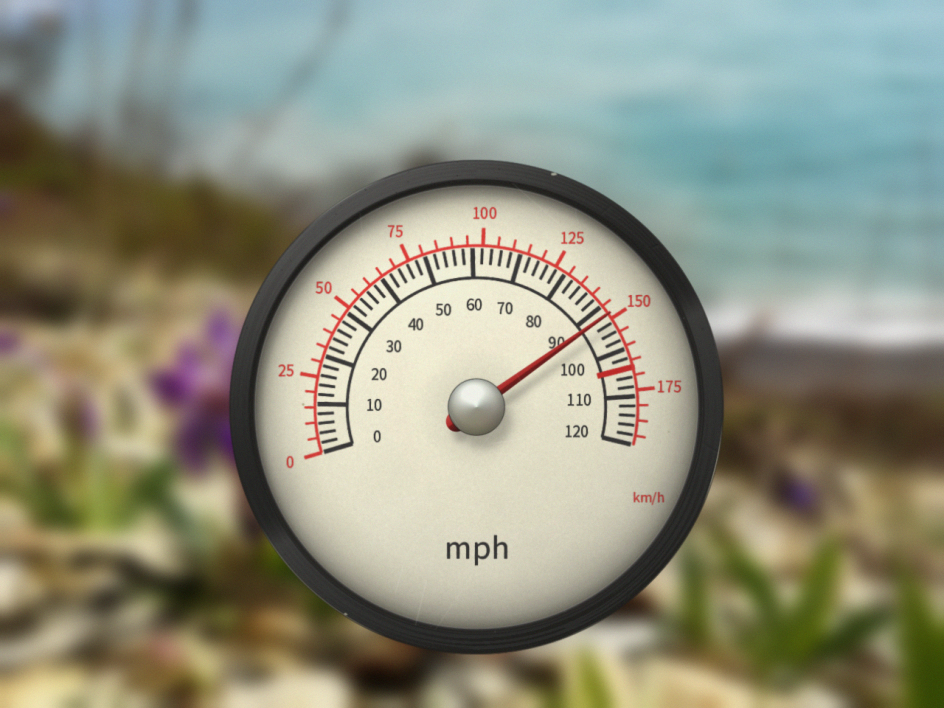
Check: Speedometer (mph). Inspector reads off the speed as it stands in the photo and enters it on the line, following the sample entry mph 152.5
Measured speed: mph 92
